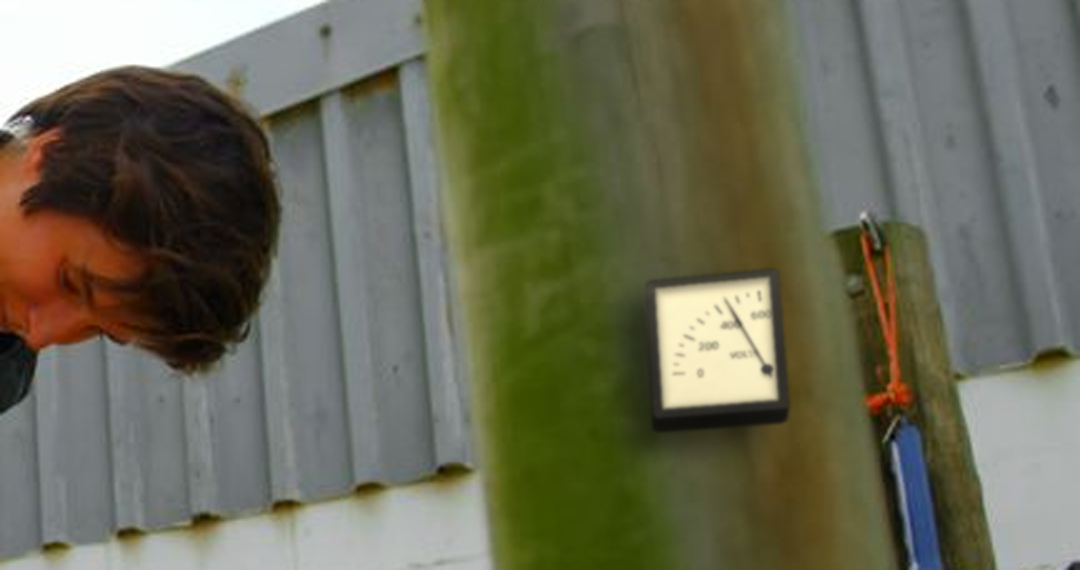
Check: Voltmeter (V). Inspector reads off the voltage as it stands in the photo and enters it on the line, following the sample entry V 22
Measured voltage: V 450
